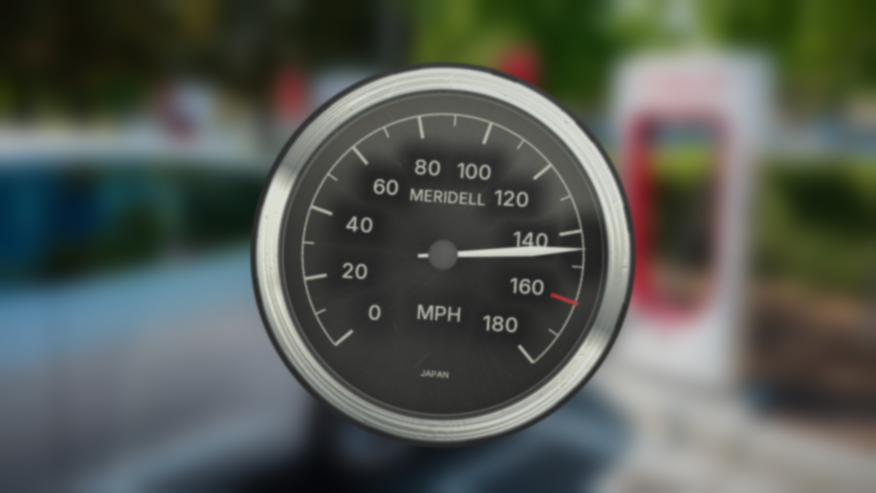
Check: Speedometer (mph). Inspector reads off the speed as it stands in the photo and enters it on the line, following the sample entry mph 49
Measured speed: mph 145
